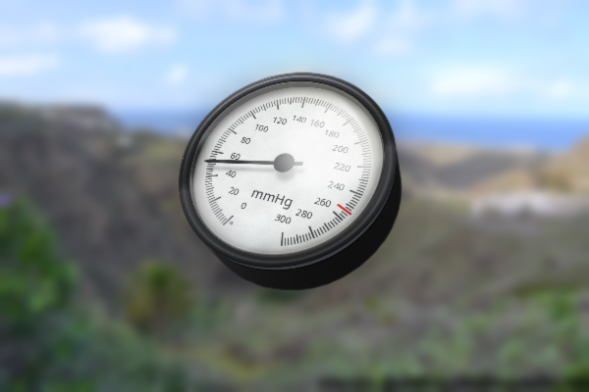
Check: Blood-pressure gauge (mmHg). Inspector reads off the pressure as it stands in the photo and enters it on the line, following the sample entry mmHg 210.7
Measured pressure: mmHg 50
